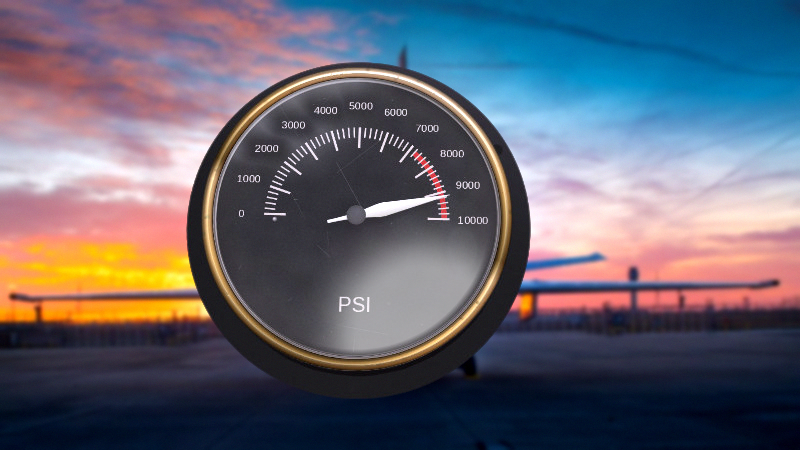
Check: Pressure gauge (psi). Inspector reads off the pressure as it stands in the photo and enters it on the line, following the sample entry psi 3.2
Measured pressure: psi 9200
